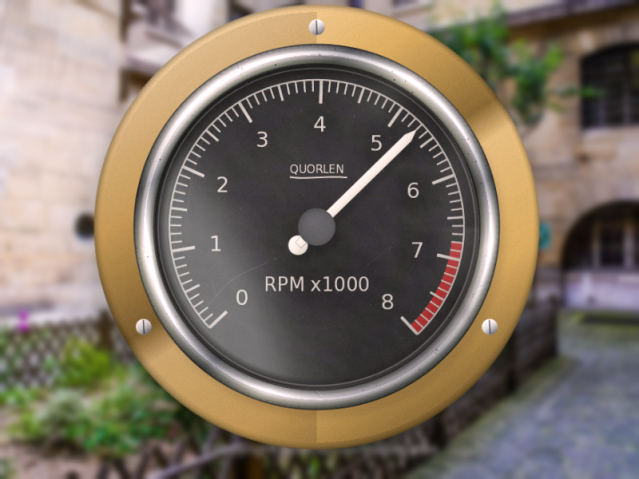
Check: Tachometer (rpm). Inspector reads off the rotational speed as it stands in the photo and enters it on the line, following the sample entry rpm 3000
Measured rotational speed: rpm 5300
